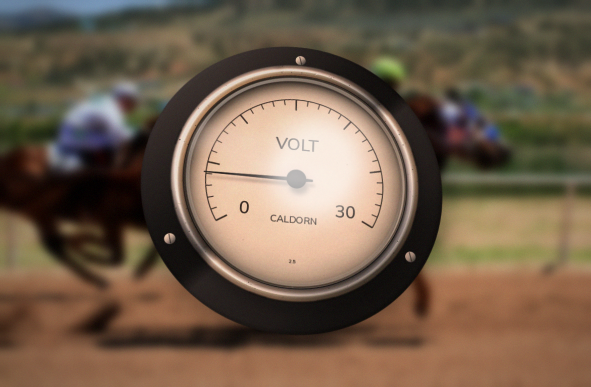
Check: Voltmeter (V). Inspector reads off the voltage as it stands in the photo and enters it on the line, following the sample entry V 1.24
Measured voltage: V 4
